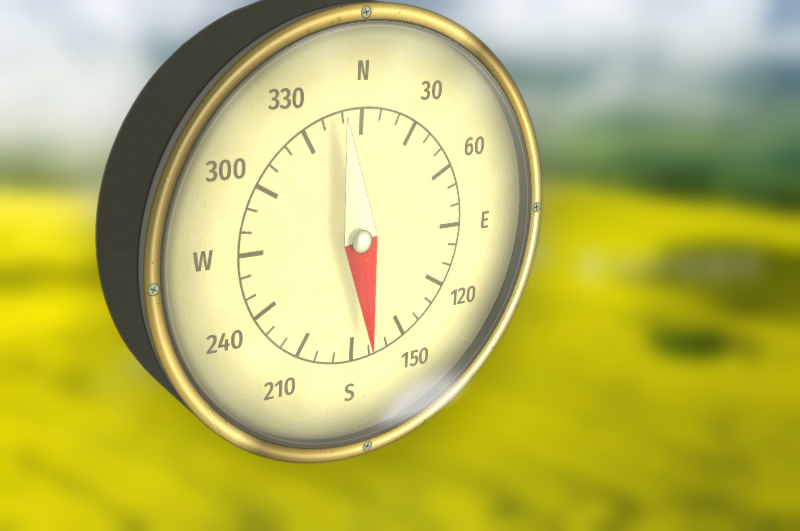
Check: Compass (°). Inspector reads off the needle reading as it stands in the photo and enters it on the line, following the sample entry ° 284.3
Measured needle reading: ° 170
